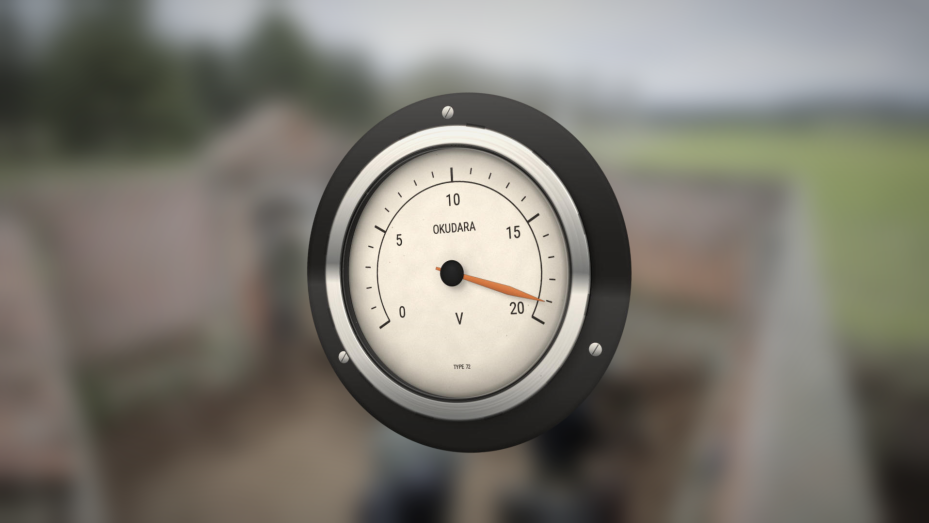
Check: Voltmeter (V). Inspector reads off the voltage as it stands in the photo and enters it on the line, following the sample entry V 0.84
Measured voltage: V 19
